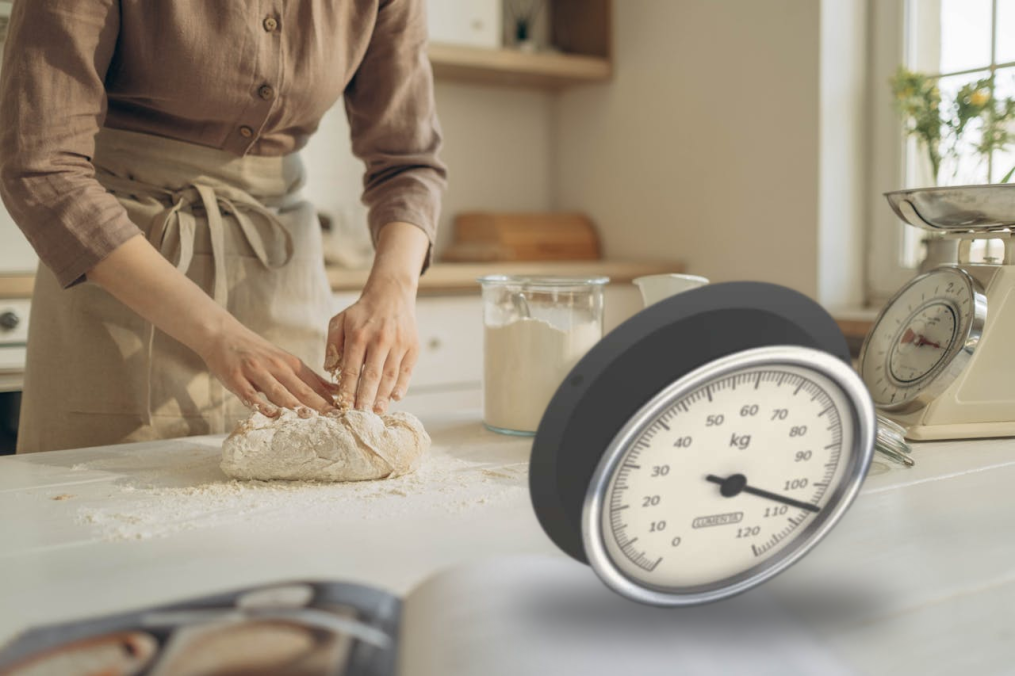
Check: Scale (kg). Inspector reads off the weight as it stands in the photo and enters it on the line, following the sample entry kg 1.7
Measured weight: kg 105
